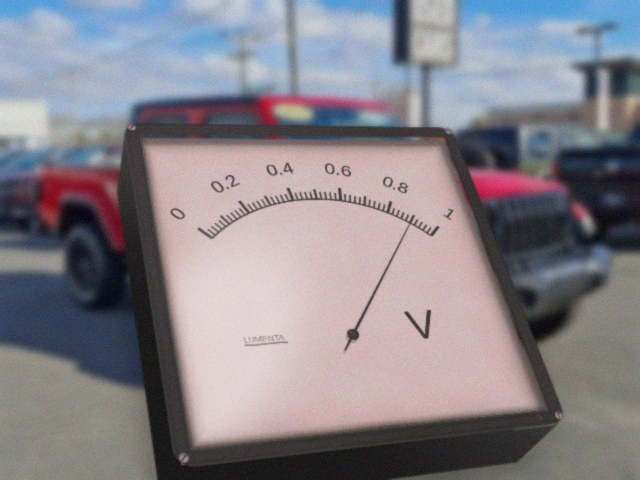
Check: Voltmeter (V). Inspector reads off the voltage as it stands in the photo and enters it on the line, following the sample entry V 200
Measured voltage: V 0.9
